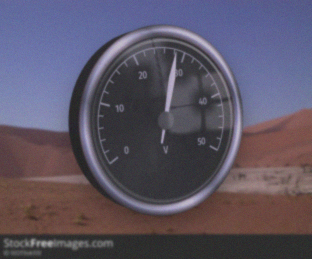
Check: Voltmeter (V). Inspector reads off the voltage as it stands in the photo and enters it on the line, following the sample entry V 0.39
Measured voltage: V 28
